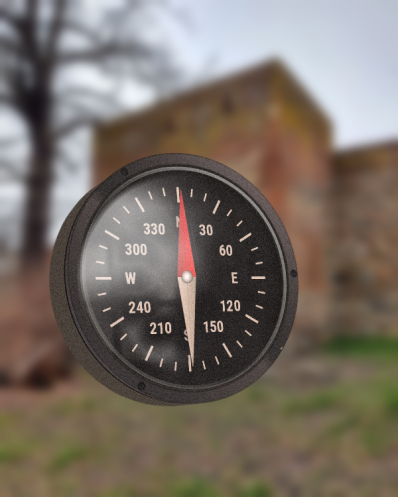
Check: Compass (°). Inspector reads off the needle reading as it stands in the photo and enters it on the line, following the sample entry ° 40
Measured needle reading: ° 0
